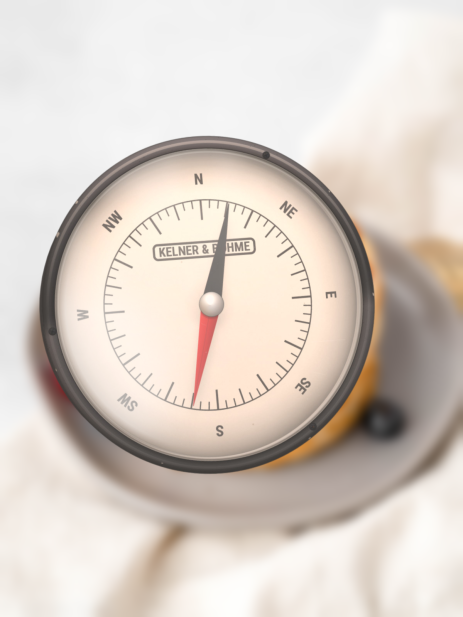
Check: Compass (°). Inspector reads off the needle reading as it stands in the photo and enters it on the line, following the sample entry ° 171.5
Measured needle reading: ° 195
